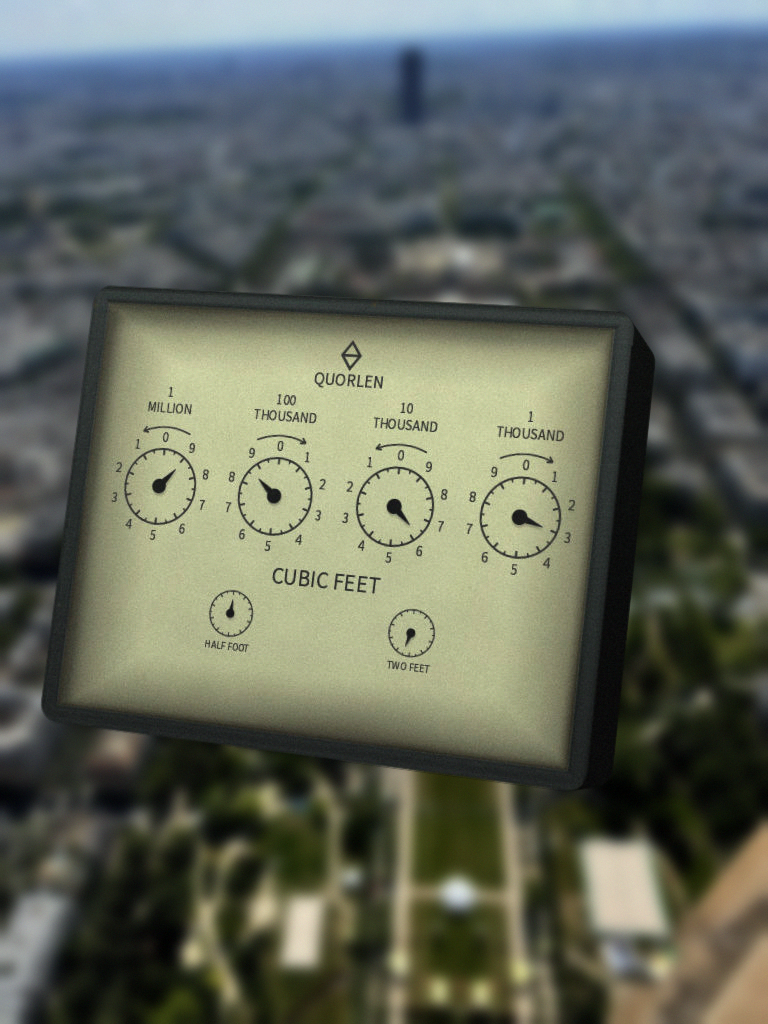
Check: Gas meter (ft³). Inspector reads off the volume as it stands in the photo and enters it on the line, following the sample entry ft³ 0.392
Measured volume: ft³ 886300
